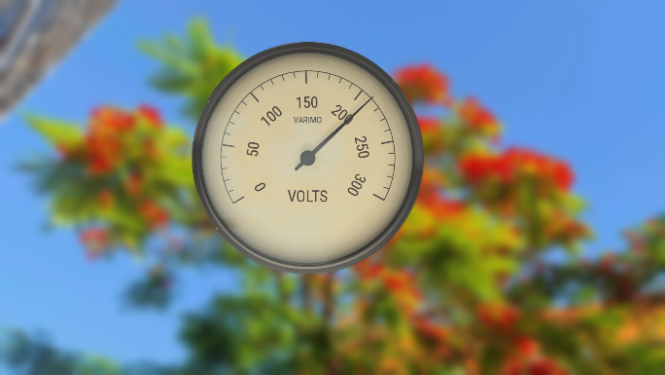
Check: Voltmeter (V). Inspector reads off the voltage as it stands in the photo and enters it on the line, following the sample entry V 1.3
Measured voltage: V 210
